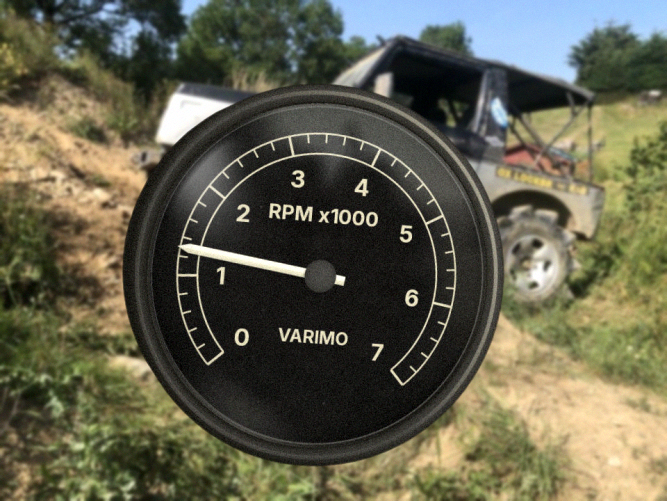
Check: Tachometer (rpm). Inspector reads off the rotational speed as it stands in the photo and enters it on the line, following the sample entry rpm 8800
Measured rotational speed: rpm 1300
